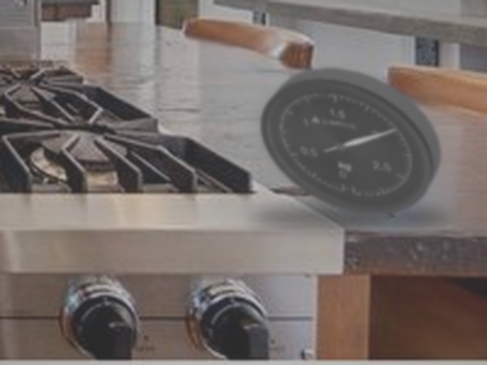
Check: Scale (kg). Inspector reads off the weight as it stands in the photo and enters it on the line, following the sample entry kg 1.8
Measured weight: kg 2
